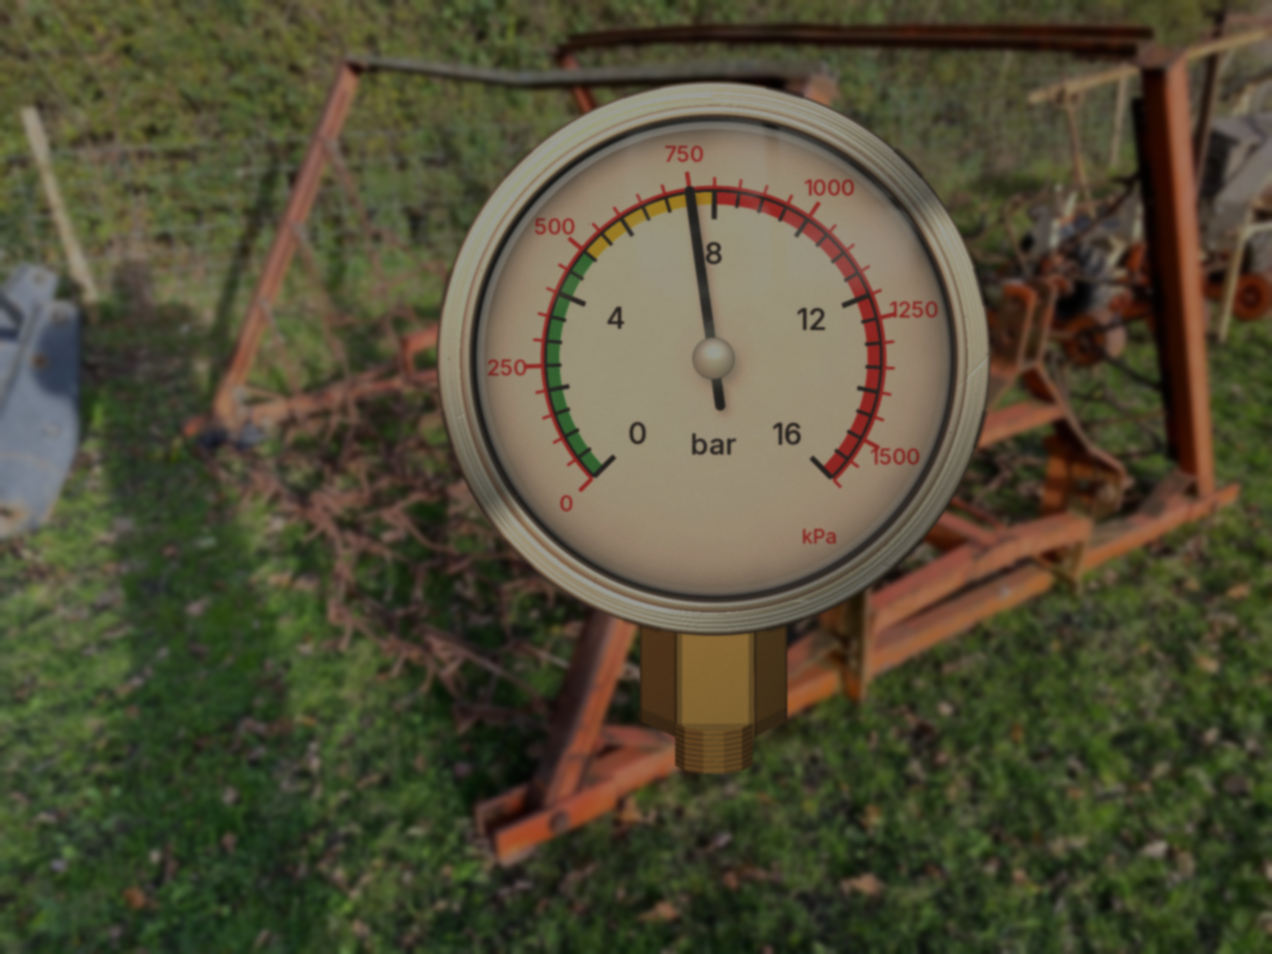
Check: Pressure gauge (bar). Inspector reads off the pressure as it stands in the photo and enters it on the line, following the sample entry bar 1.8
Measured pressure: bar 7.5
